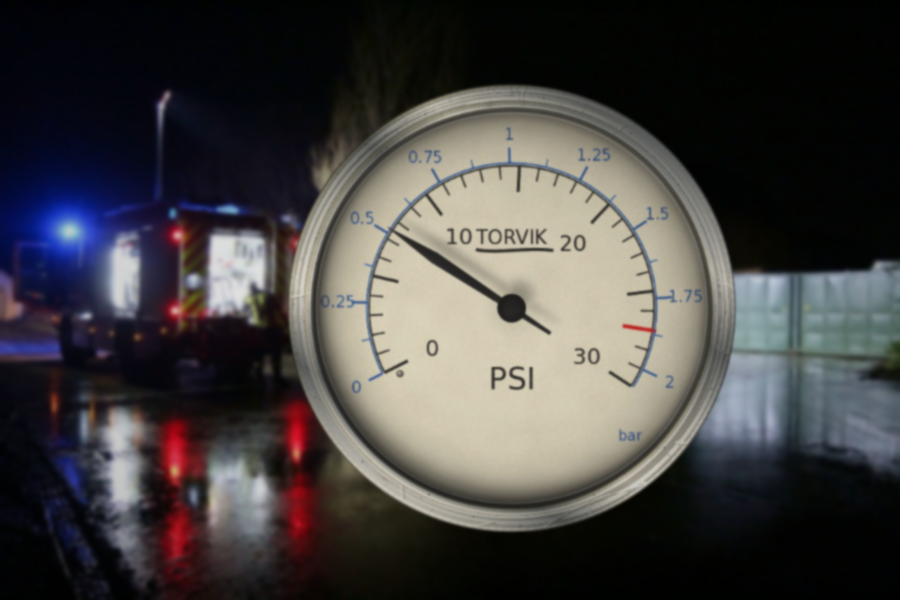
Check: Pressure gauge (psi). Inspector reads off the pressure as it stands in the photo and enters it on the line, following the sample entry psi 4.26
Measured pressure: psi 7.5
